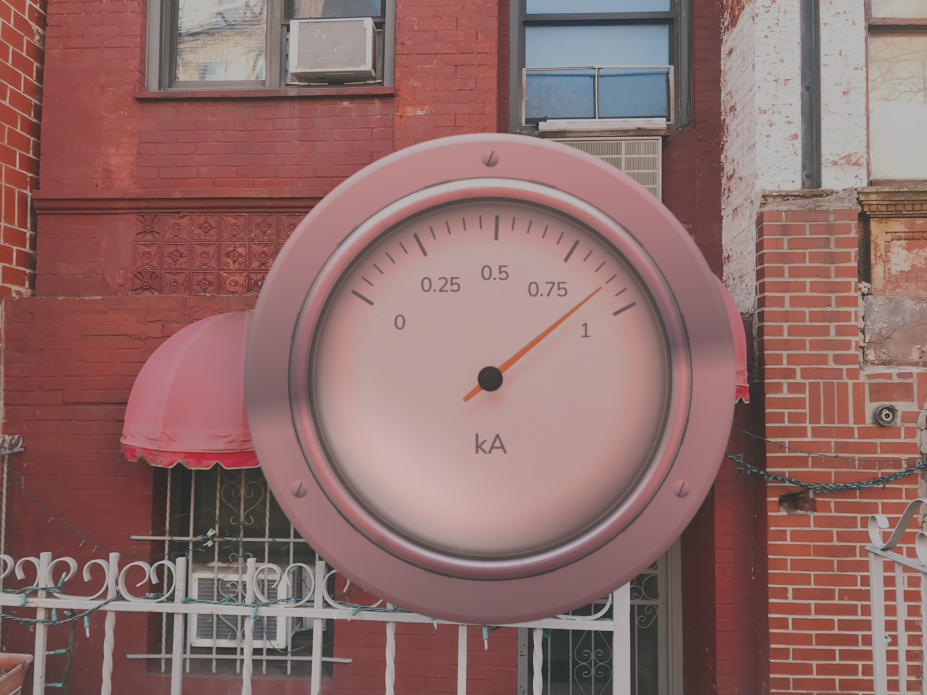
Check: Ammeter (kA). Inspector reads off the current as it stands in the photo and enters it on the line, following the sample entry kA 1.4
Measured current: kA 0.9
